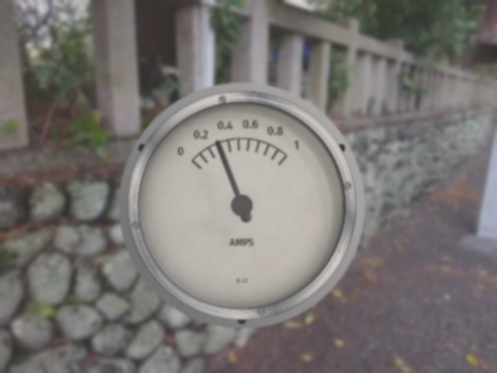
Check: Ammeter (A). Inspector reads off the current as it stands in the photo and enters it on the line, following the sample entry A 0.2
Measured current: A 0.3
